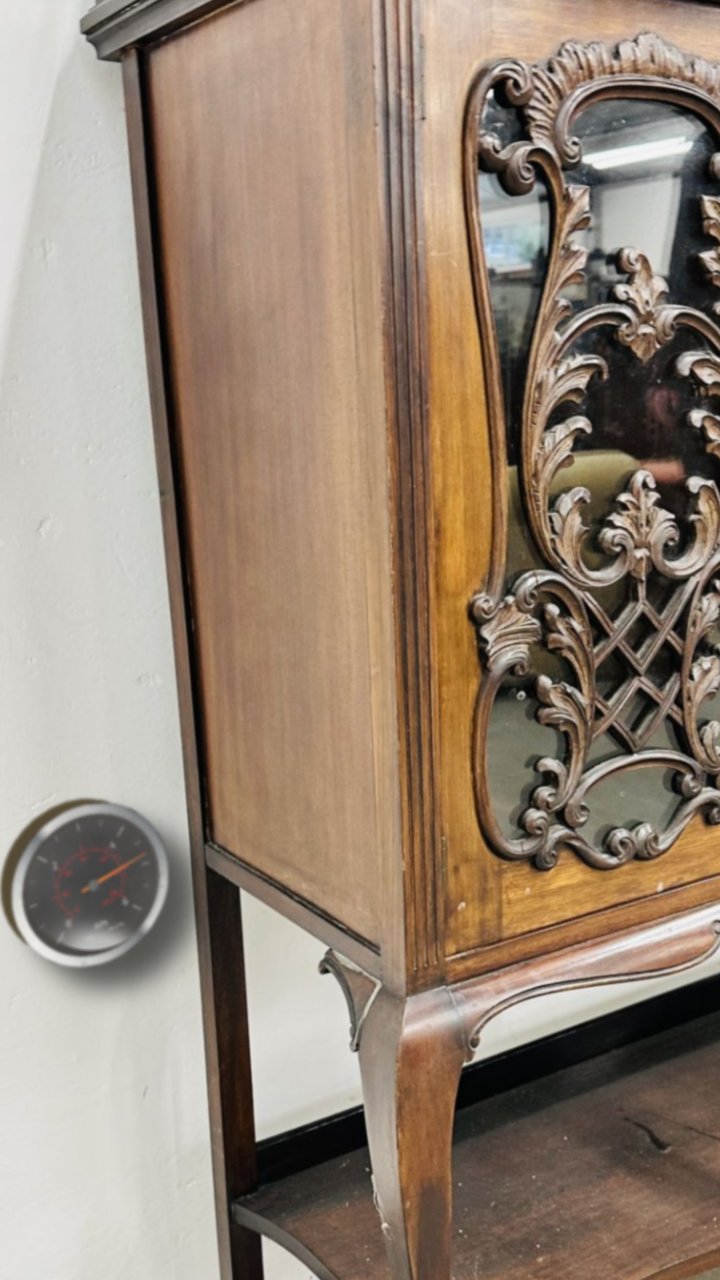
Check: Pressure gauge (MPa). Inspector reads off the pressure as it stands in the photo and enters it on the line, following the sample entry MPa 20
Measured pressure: MPa 4.75
